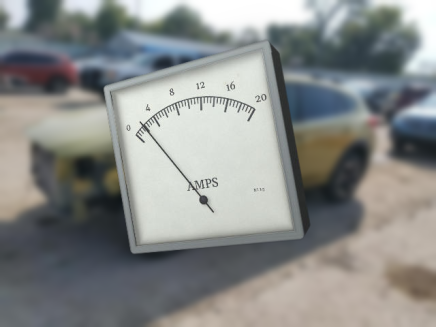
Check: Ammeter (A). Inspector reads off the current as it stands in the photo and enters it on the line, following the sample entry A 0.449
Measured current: A 2
